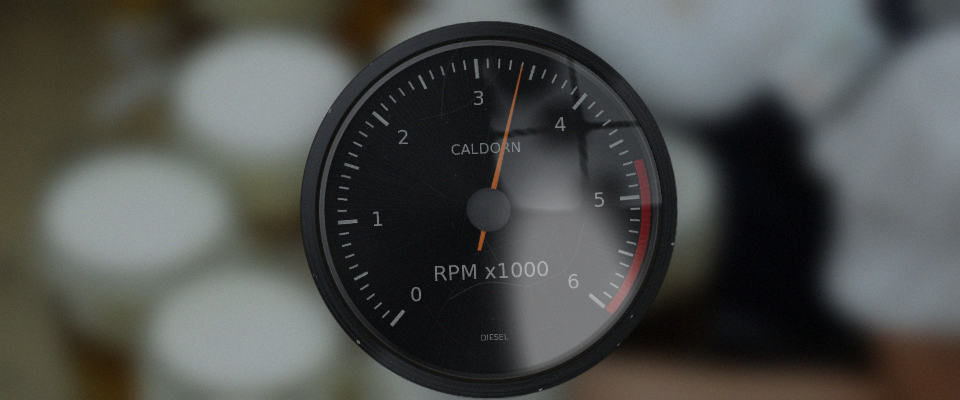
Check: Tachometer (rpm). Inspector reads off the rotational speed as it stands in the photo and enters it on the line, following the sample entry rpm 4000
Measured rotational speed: rpm 3400
